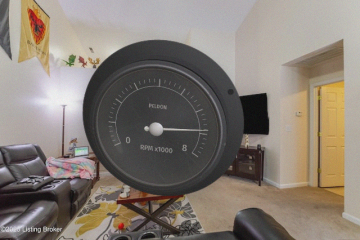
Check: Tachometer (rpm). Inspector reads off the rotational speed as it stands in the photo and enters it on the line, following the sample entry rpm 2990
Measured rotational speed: rpm 6800
